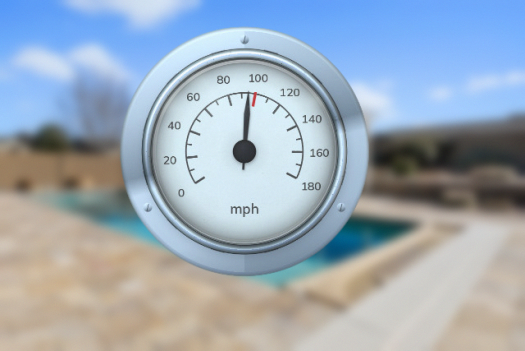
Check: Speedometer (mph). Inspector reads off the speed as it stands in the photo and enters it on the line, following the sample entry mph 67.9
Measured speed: mph 95
